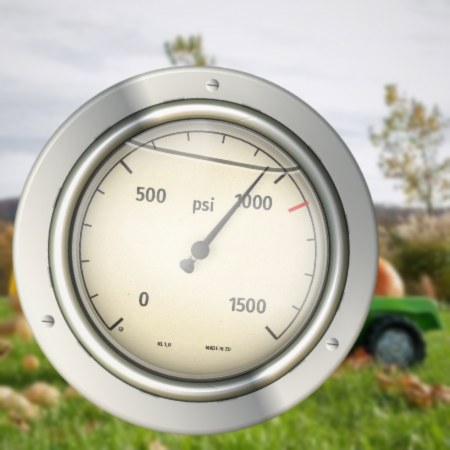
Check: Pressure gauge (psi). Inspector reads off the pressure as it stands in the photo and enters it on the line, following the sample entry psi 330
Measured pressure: psi 950
